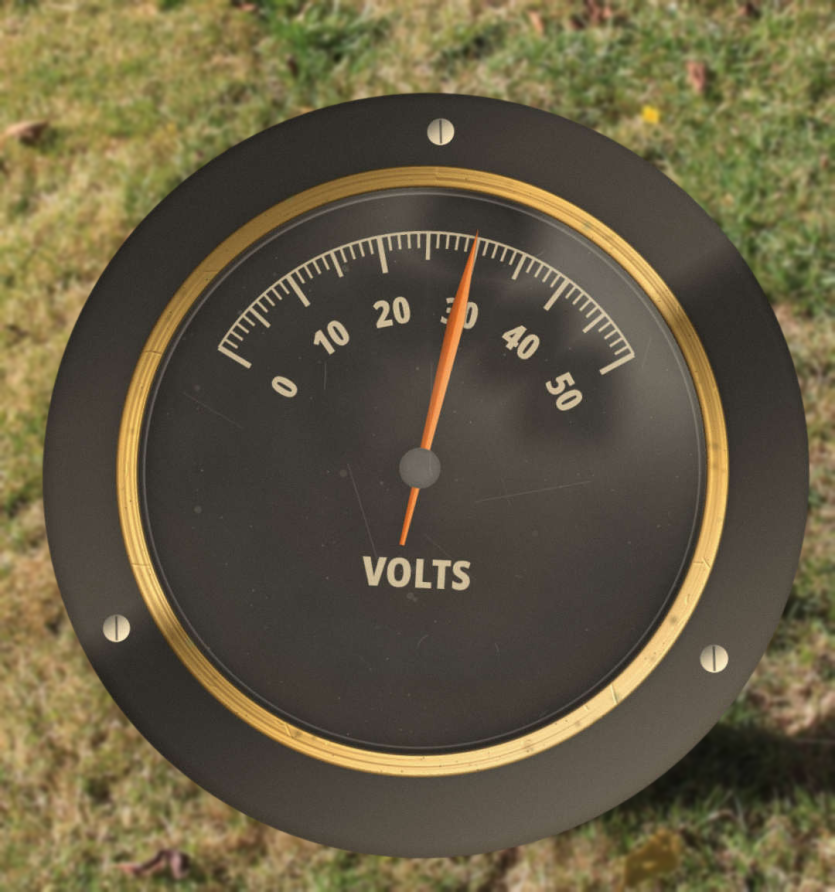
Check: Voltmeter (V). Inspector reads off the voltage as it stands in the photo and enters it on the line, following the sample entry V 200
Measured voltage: V 30
